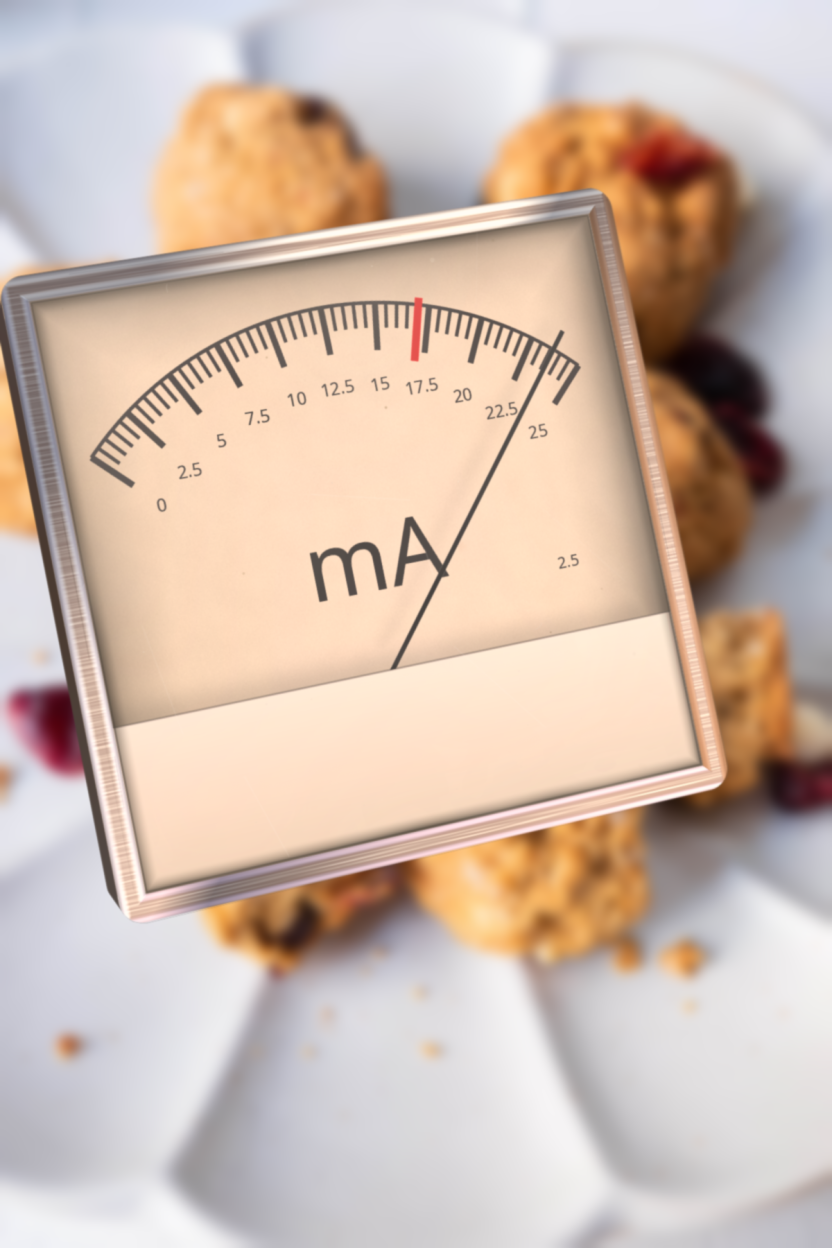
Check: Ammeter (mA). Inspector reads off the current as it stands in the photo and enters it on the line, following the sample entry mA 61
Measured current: mA 23.5
